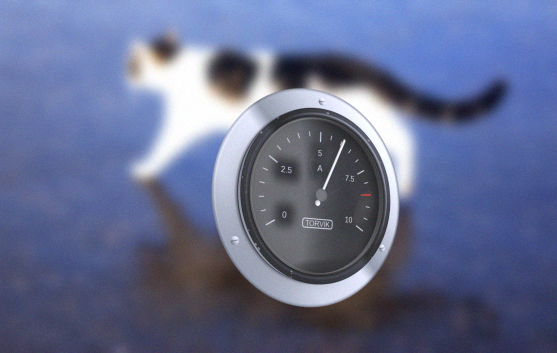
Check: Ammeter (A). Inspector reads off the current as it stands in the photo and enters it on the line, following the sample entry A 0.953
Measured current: A 6
